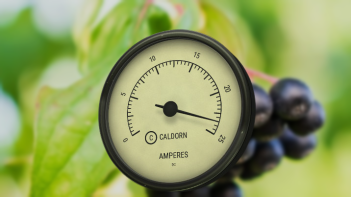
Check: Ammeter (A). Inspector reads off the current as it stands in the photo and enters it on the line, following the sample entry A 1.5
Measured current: A 23.5
